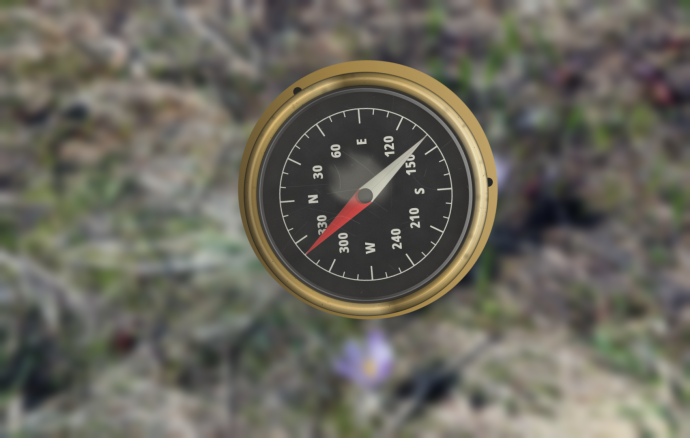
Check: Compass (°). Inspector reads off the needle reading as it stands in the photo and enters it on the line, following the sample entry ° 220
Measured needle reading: ° 320
